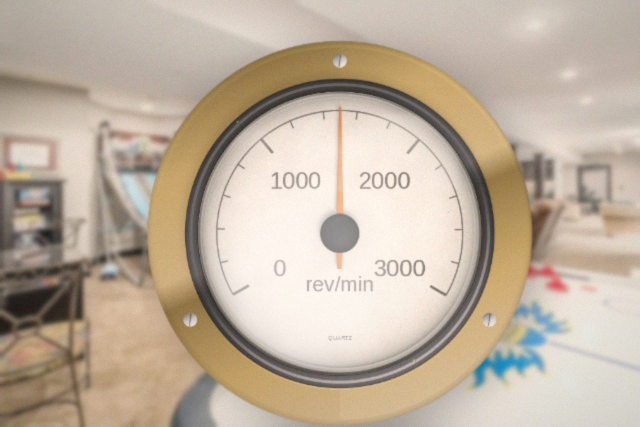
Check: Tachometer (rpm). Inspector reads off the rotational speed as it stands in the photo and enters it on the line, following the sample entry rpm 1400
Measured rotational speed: rpm 1500
